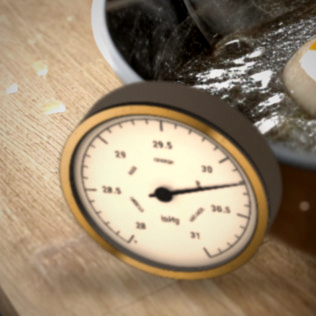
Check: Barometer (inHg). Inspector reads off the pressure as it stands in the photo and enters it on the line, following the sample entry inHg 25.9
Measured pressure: inHg 30.2
